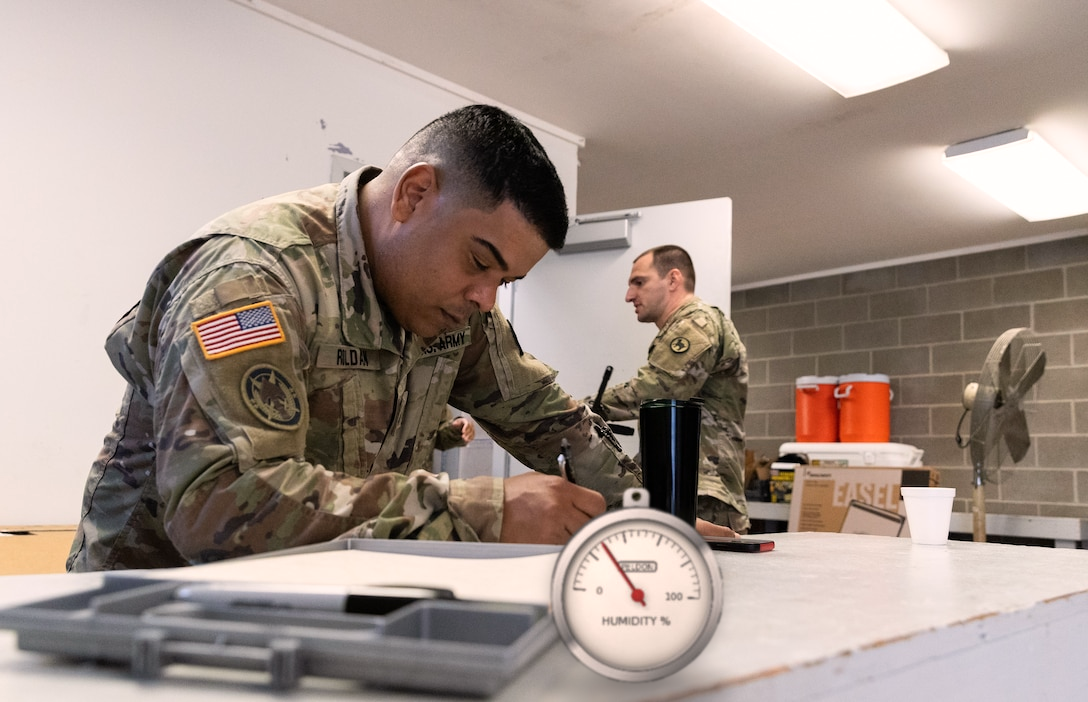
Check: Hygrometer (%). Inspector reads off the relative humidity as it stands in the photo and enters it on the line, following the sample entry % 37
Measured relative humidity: % 28
